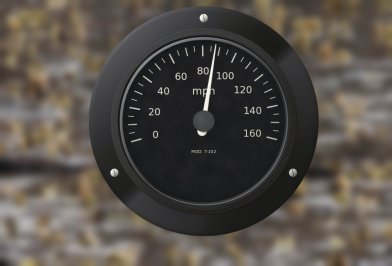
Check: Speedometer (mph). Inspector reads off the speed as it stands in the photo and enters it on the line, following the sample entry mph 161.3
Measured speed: mph 87.5
